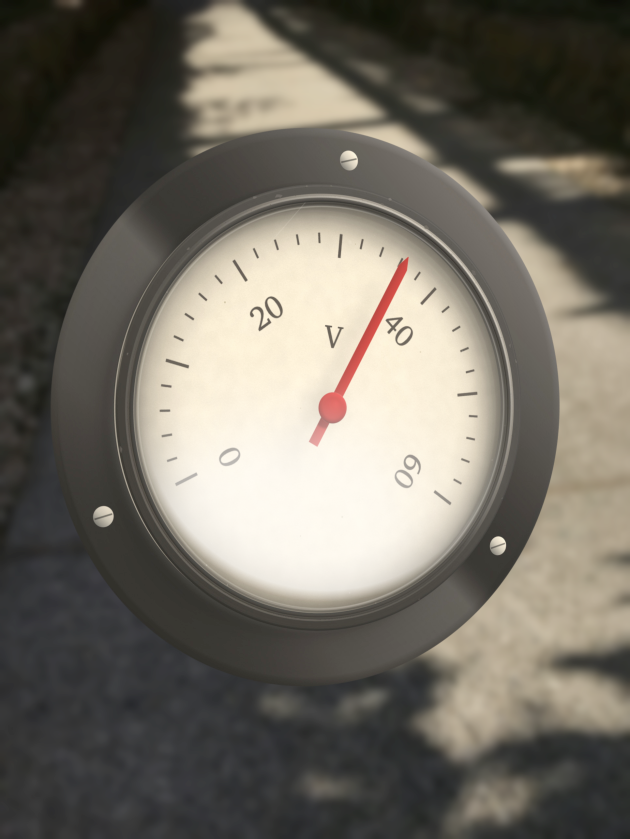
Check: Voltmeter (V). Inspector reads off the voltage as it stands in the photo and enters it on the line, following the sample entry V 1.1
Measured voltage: V 36
